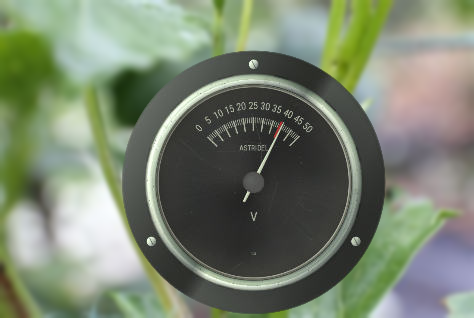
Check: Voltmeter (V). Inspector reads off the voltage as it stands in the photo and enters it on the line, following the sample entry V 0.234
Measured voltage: V 40
